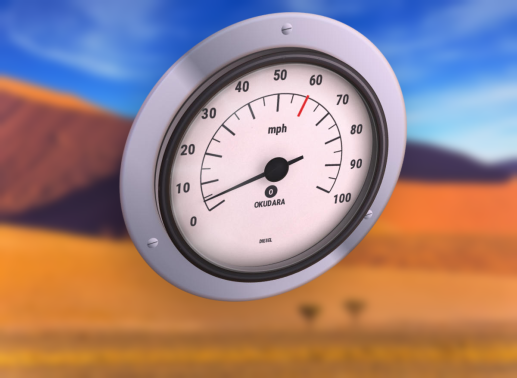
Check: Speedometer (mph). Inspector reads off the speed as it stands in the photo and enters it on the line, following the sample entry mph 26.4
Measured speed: mph 5
